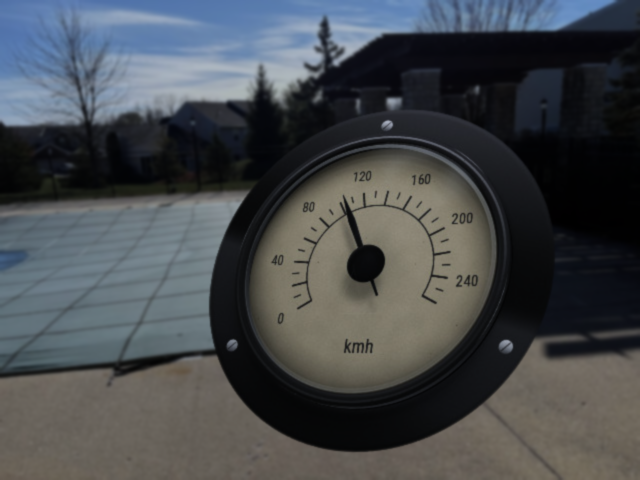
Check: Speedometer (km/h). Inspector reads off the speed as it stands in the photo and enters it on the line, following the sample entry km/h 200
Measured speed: km/h 105
